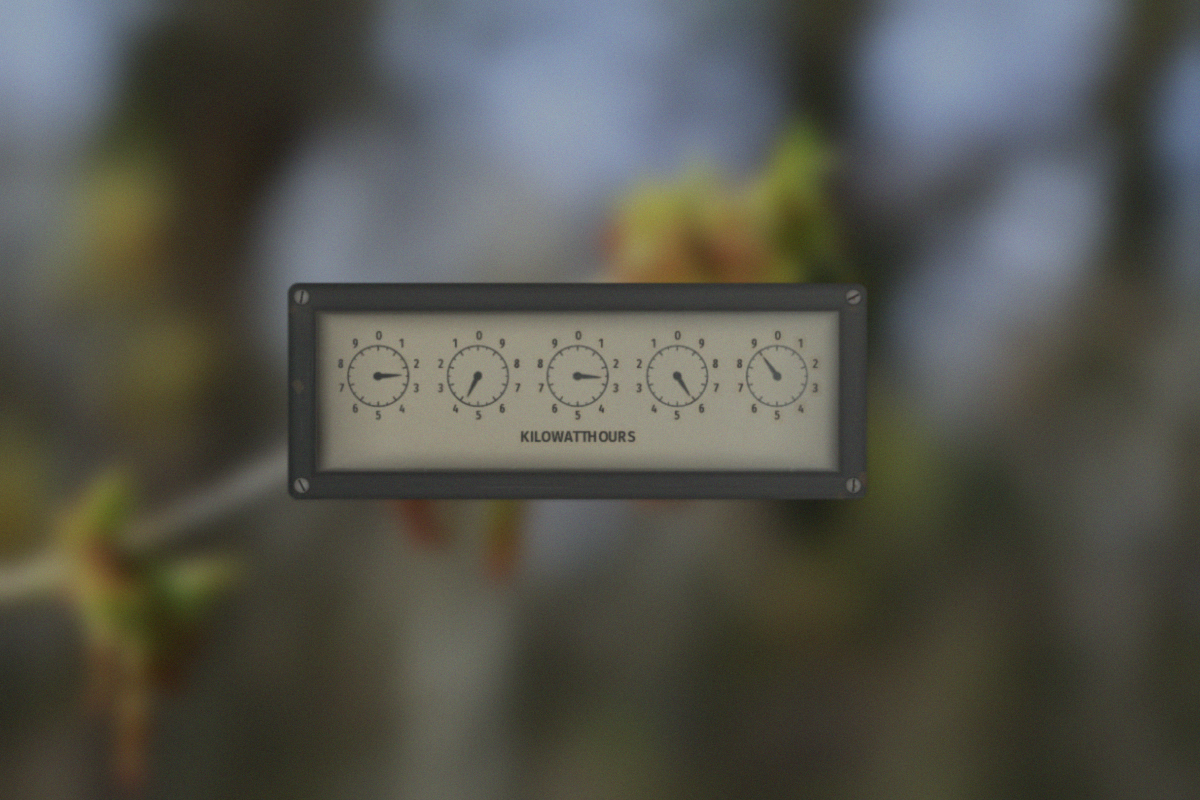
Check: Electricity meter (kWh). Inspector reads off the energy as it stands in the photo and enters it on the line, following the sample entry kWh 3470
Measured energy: kWh 24259
